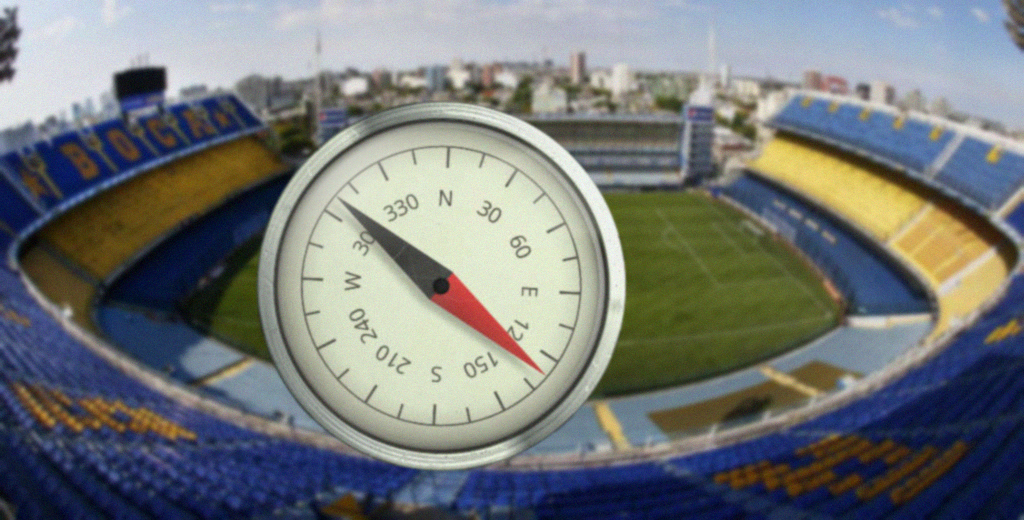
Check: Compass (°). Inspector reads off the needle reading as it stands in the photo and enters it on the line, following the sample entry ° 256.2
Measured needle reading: ° 127.5
